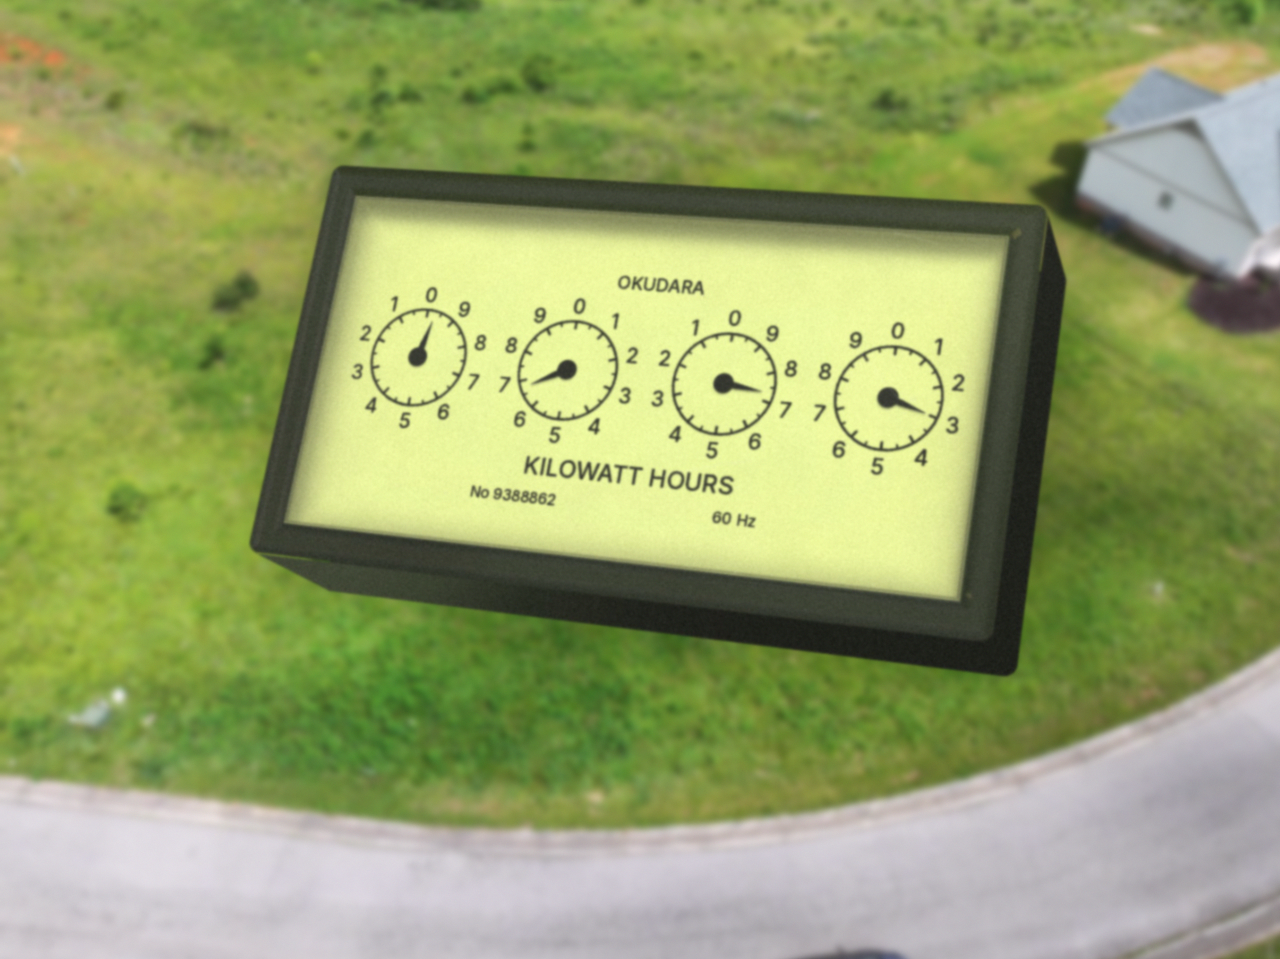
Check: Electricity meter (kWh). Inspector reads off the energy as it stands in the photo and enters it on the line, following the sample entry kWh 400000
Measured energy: kWh 9673
